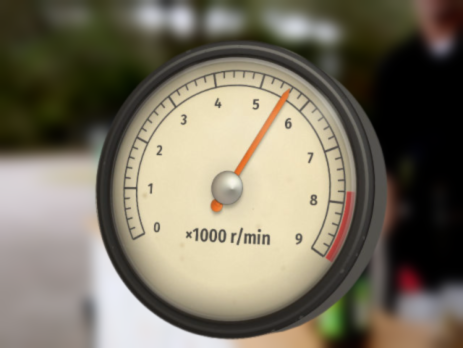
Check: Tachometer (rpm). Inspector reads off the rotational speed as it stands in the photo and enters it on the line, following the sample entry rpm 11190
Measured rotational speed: rpm 5600
